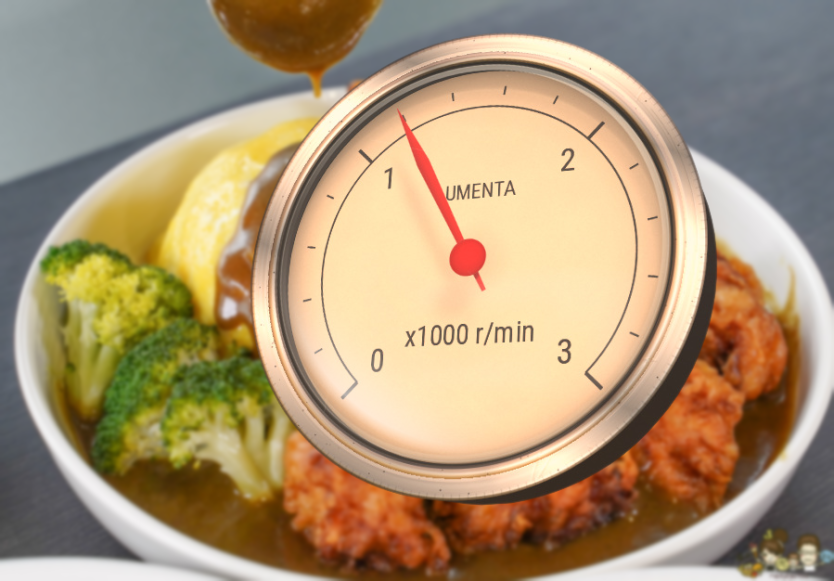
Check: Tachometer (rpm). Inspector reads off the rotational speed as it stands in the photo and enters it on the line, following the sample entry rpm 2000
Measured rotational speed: rpm 1200
